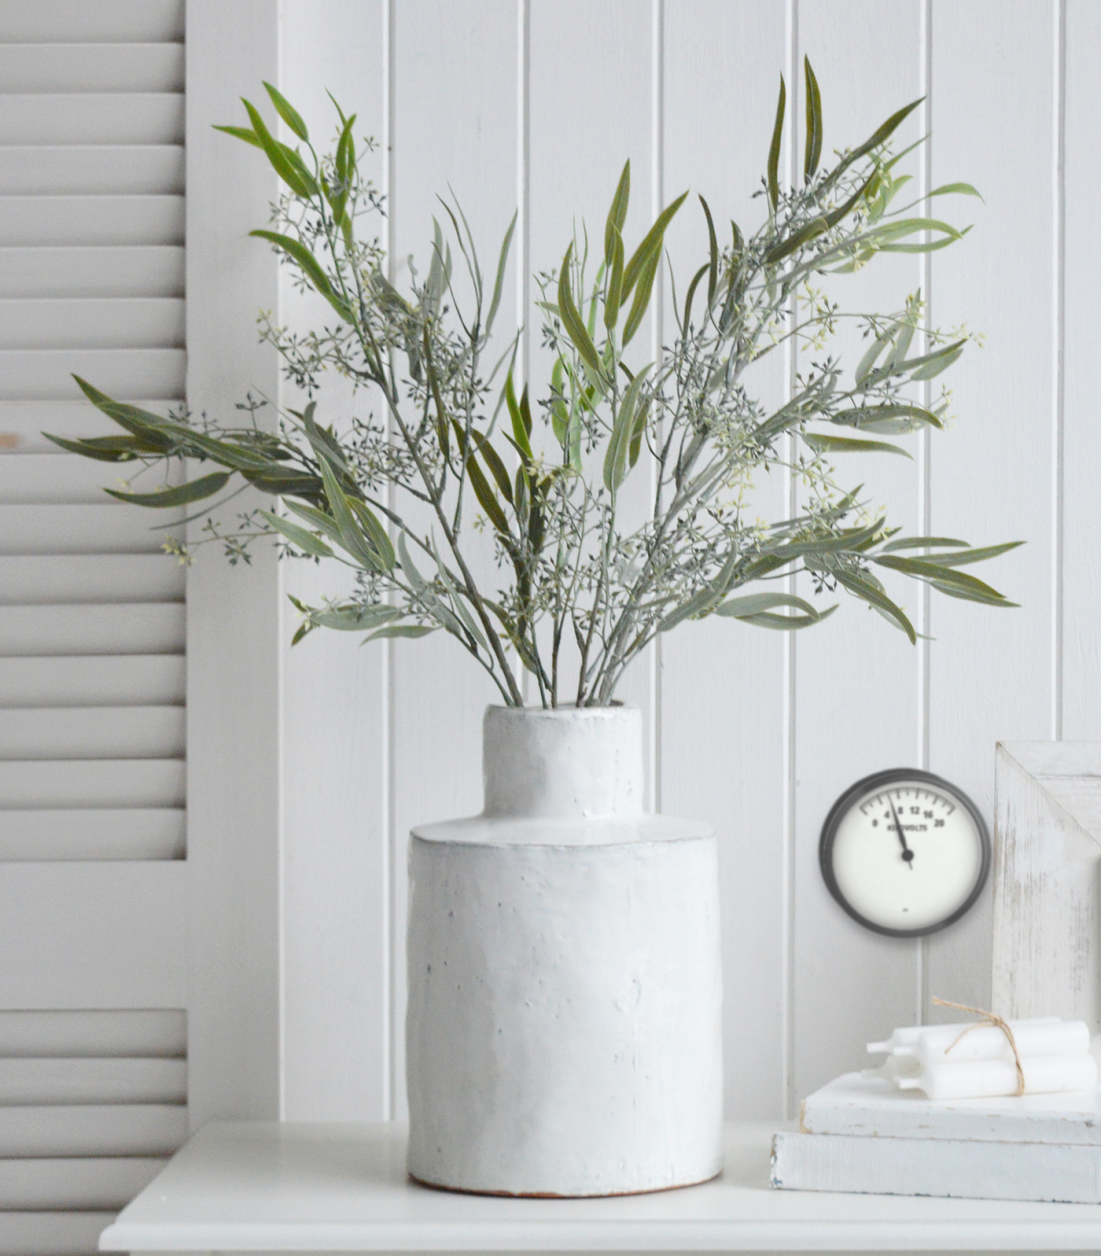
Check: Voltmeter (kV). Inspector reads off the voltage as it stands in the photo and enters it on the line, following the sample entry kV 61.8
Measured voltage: kV 6
